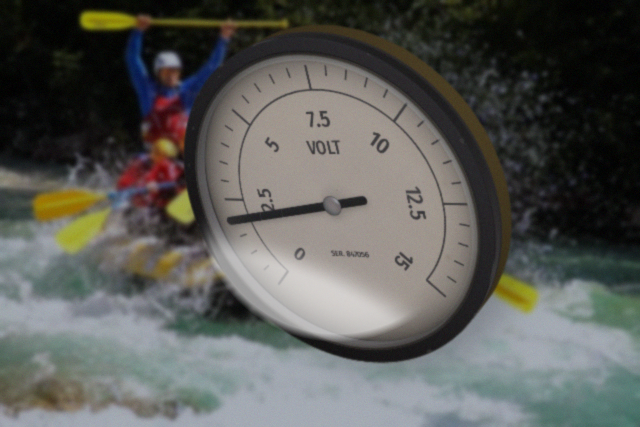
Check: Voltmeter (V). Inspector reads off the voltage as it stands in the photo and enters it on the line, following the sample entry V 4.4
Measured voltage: V 2
